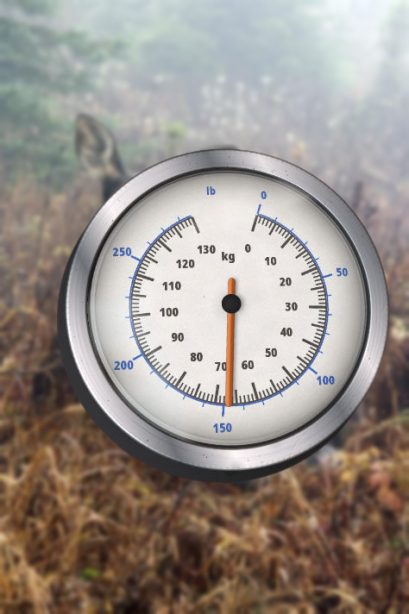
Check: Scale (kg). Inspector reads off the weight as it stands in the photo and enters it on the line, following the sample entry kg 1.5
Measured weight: kg 67
